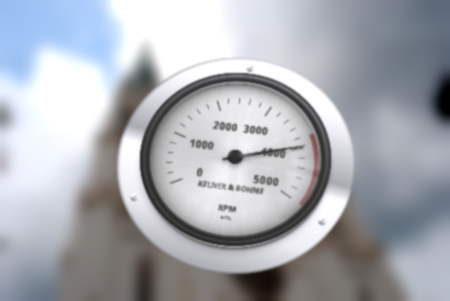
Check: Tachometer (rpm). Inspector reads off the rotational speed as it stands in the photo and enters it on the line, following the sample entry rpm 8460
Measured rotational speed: rpm 4000
